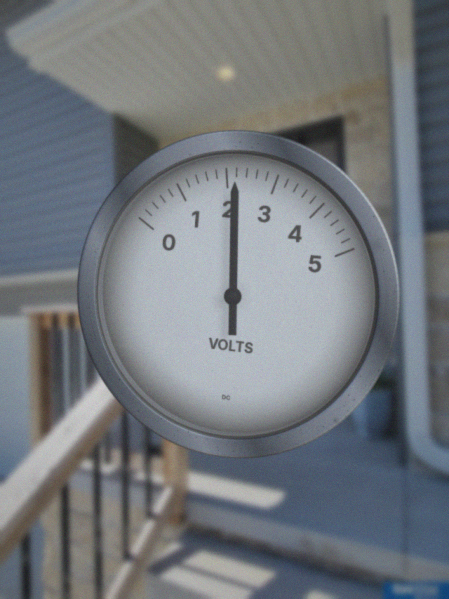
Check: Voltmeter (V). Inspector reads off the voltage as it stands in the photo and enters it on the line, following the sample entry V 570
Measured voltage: V 2.2
